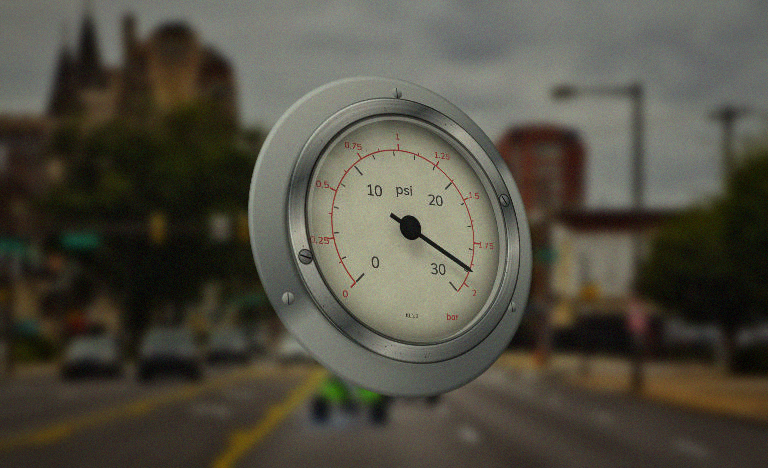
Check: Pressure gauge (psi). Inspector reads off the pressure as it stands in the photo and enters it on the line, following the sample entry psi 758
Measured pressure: psi 28
